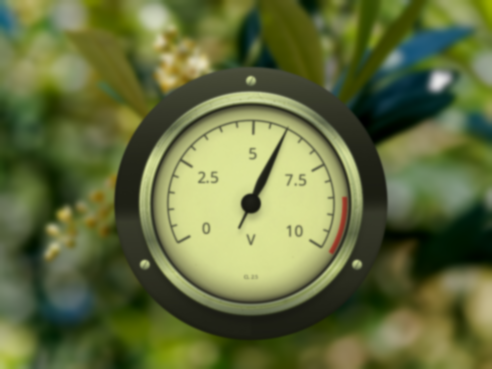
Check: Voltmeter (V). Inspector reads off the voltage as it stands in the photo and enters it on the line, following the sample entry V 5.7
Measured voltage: V 6
